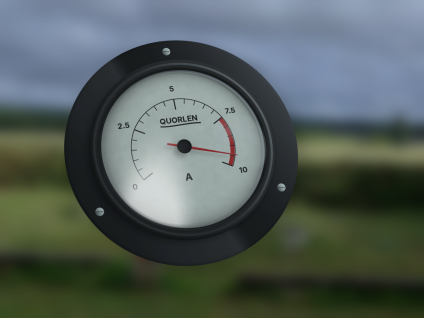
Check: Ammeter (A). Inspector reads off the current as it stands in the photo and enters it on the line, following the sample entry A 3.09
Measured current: A 9.5
